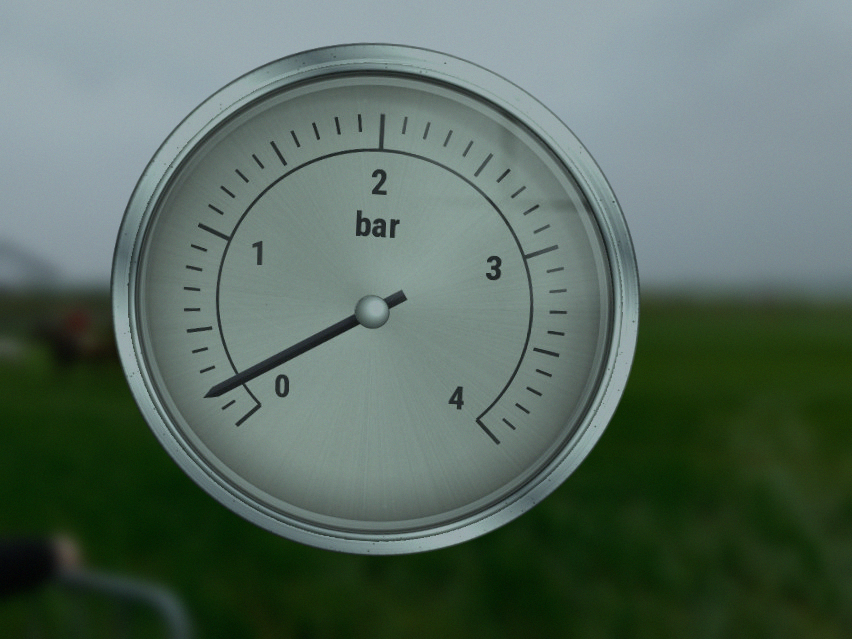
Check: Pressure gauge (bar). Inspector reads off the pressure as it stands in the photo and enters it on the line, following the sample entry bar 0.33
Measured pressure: bar 0.2
